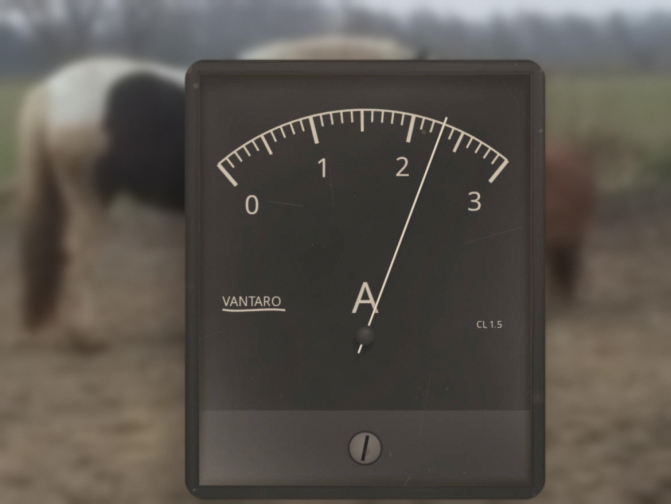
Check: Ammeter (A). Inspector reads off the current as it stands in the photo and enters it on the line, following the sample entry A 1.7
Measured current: A 2.3
